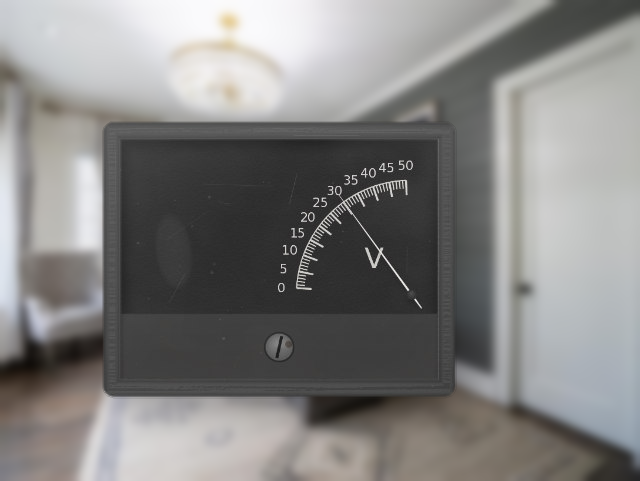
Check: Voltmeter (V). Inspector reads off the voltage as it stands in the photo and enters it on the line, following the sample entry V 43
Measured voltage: V 30
